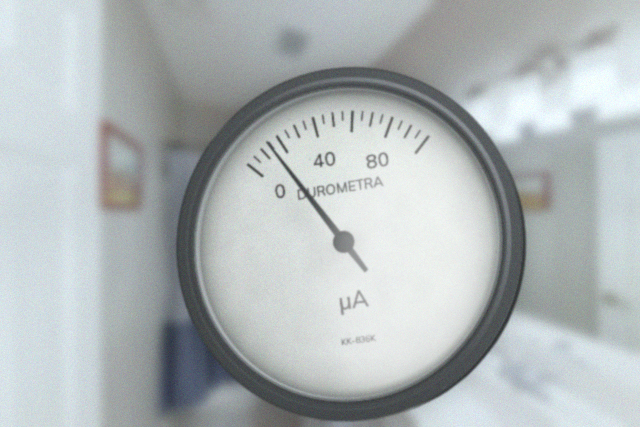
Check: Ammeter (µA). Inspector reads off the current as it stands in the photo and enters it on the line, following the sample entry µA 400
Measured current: µA 15
